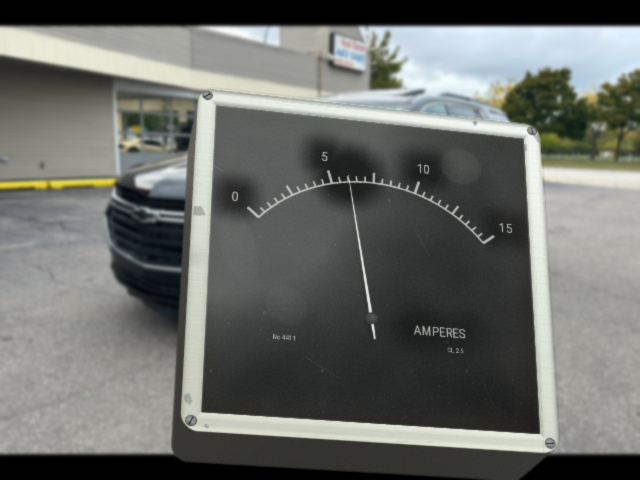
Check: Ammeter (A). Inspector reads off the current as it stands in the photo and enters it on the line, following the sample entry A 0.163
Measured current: A 6
